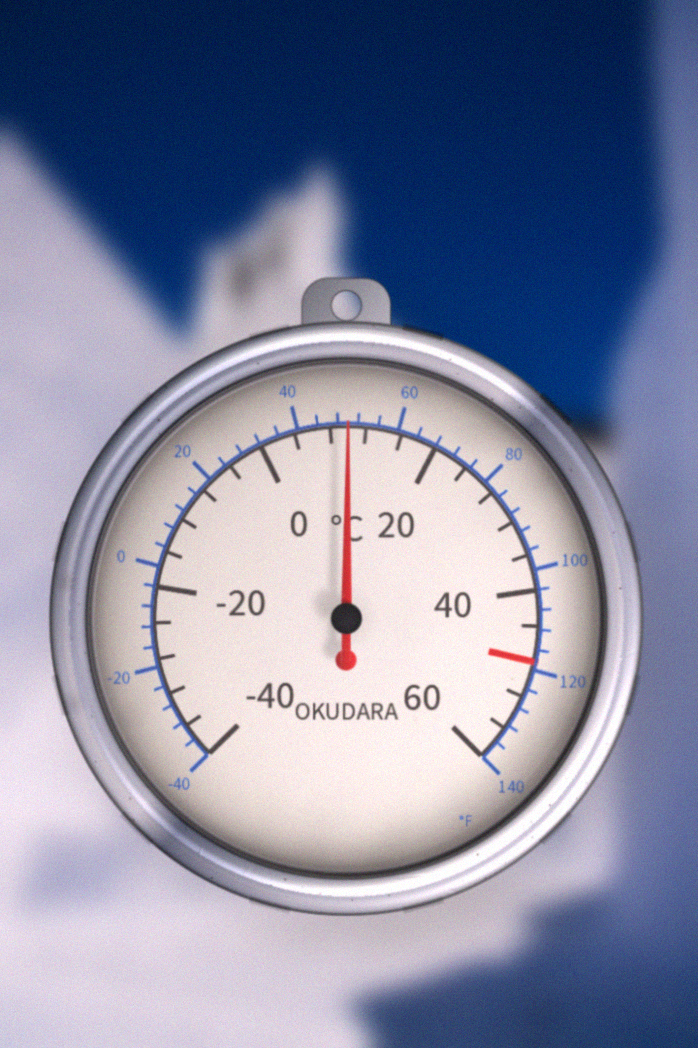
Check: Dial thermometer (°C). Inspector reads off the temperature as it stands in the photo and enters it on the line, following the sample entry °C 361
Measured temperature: °C 10
